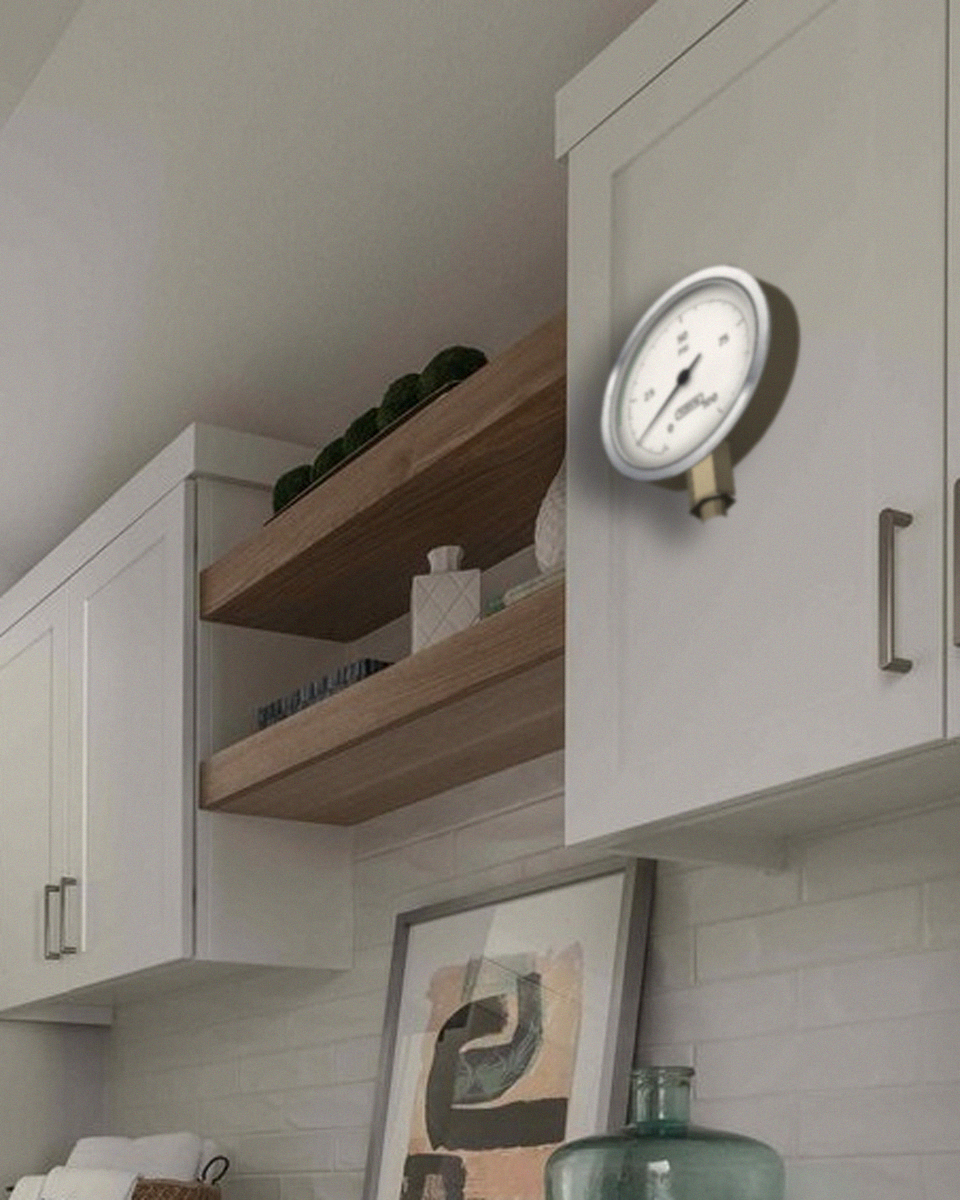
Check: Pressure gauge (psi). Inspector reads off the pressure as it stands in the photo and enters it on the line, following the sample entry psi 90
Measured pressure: psi 10
